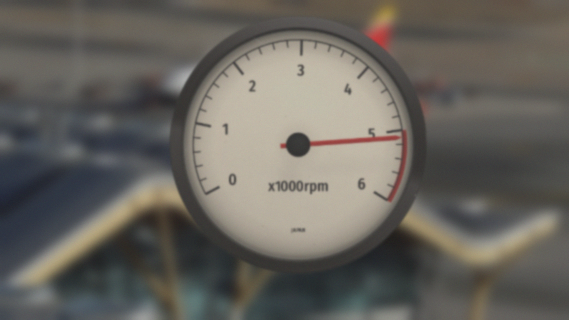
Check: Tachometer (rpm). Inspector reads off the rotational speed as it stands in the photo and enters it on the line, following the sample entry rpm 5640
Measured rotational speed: rpm 5100
